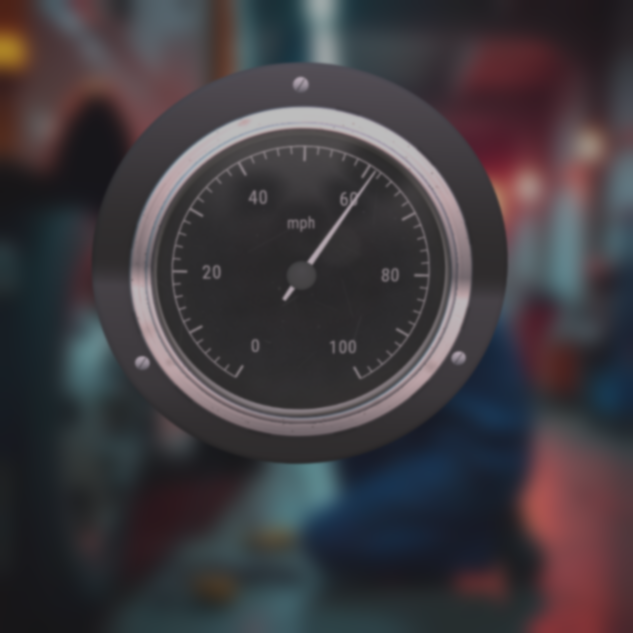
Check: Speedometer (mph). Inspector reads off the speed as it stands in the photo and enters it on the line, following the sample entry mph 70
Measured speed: mph 61
